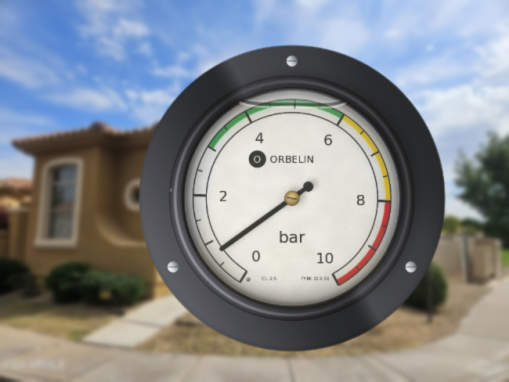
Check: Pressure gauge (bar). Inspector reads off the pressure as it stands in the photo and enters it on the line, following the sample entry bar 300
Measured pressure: bar 0.75
